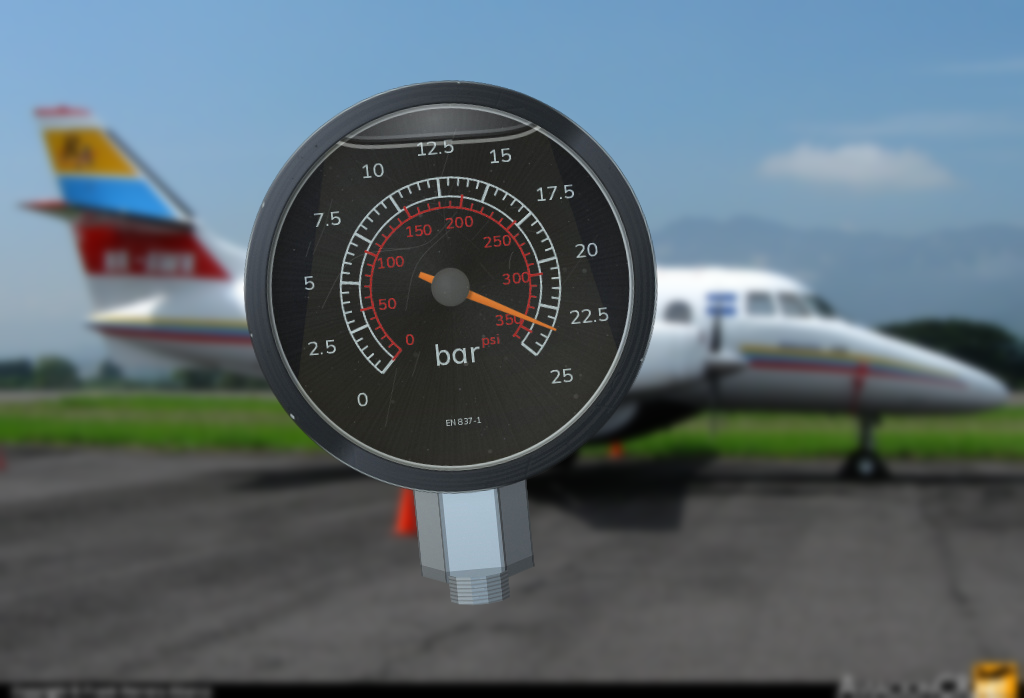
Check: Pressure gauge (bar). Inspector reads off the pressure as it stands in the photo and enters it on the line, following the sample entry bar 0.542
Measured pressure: bar 23.5
